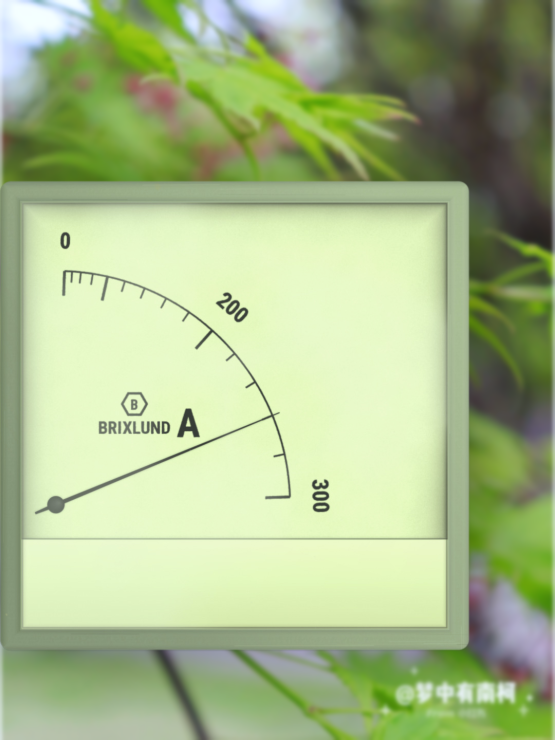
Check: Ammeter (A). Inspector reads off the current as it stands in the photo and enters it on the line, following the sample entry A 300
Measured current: A 260
